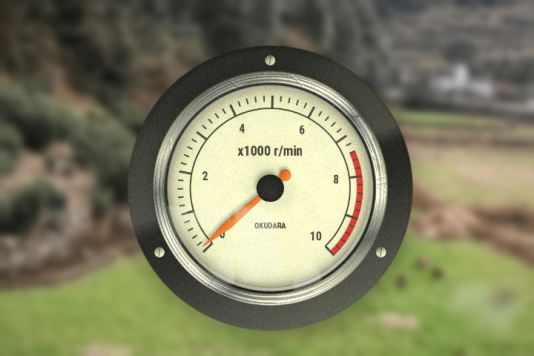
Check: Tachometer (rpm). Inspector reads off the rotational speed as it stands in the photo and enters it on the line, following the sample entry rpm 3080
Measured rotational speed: rpm 100
